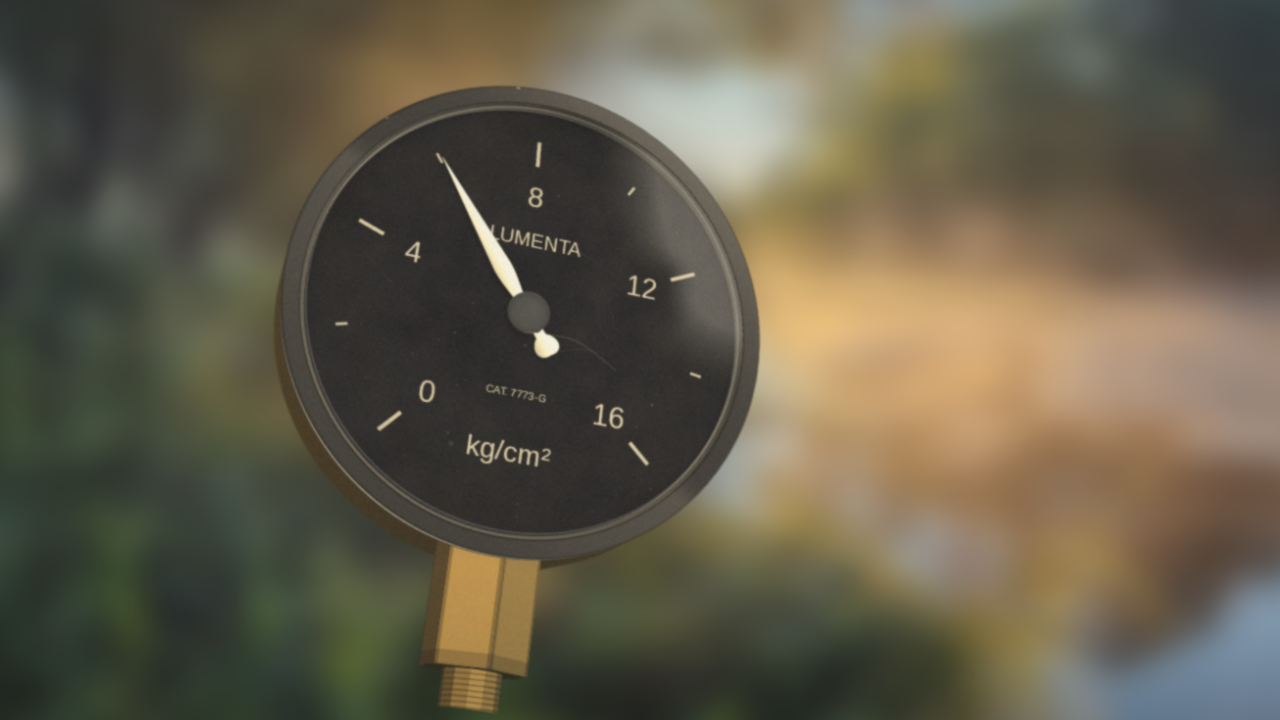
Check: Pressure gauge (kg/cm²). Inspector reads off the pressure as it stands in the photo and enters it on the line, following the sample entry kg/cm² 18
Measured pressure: kg/cm² 6
